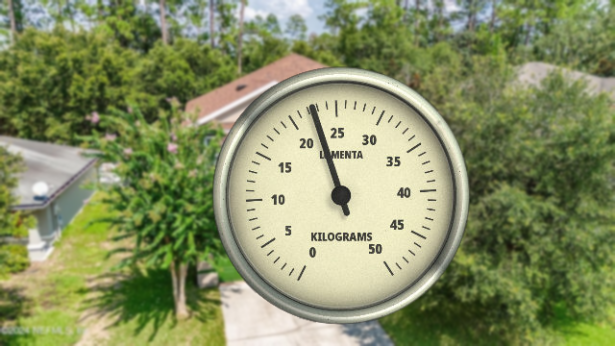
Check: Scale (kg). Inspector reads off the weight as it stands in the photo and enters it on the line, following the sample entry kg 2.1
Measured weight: kg 22.5
